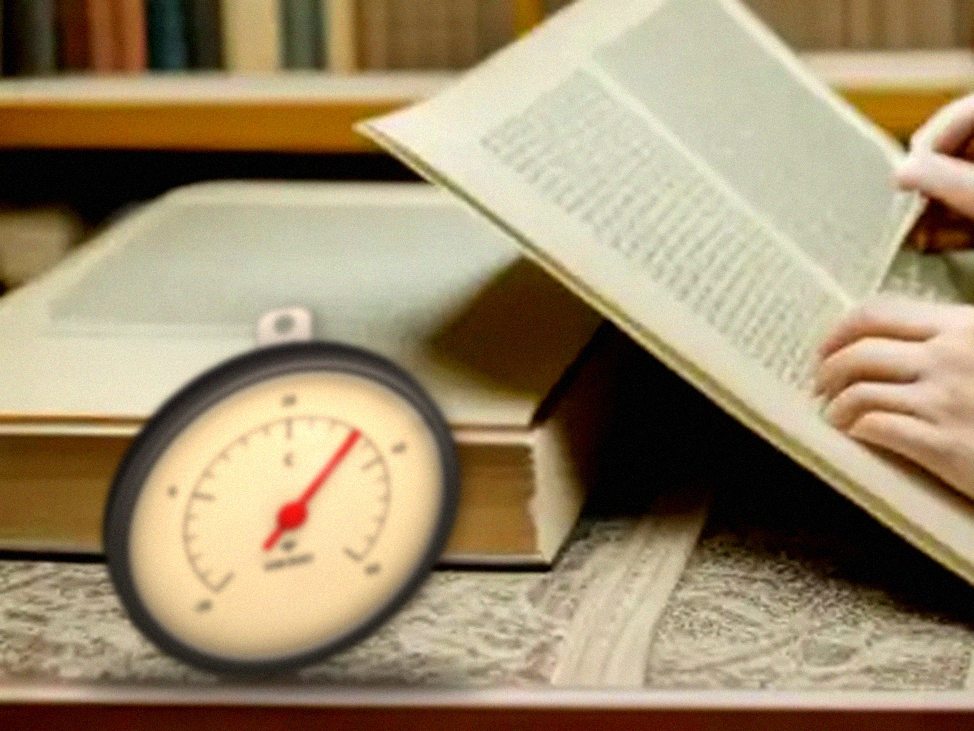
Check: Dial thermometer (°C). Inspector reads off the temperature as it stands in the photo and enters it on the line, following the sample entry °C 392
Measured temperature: °C 32
